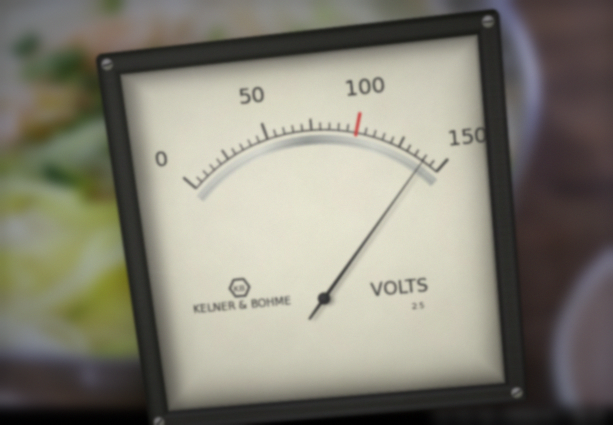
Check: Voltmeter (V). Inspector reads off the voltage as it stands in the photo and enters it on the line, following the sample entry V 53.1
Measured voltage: V 140
